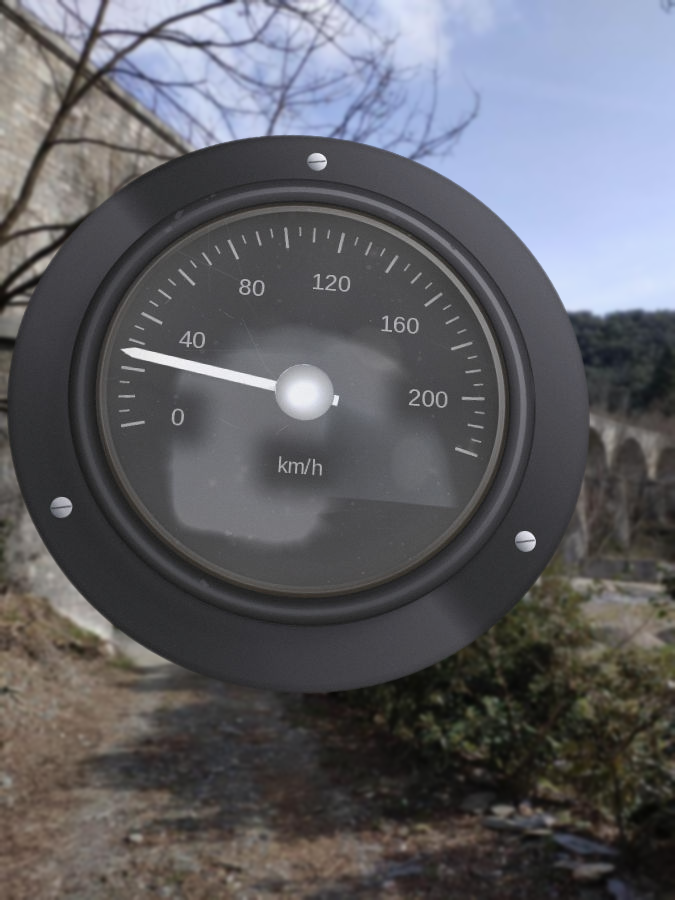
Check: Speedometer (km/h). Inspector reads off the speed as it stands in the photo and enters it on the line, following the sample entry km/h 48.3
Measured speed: km/h 25
